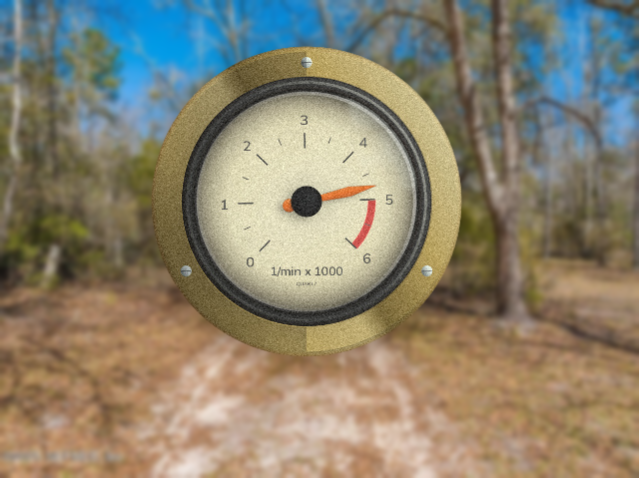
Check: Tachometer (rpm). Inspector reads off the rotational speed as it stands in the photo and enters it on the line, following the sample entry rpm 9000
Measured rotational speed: rpm 4750
